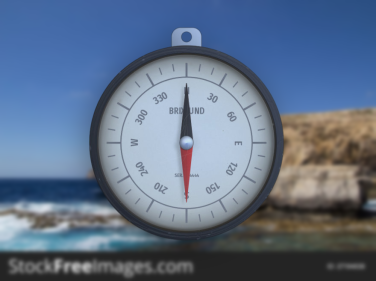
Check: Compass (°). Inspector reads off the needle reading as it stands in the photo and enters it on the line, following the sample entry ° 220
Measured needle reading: ° 180
